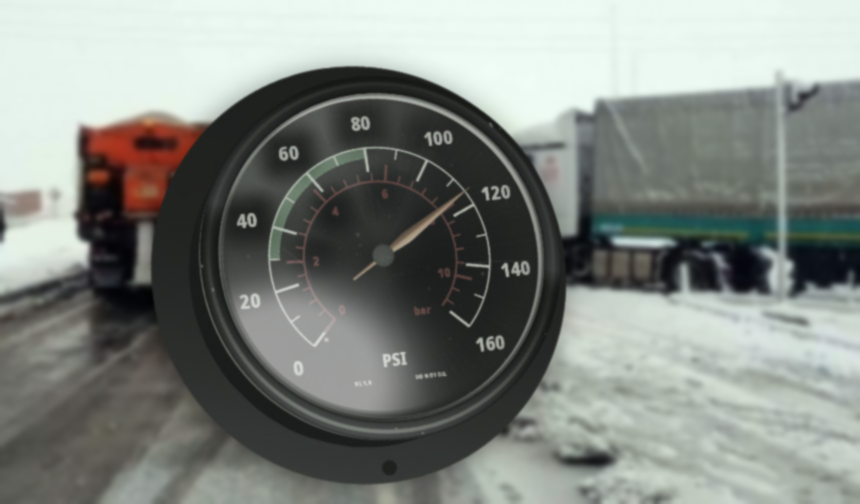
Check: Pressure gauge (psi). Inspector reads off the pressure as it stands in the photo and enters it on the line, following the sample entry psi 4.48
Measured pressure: psi 115
